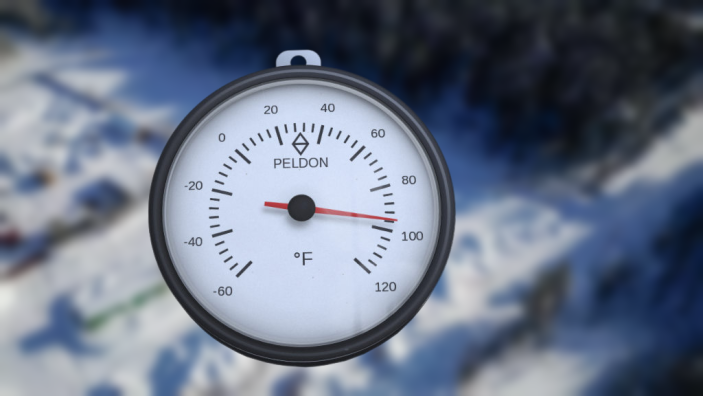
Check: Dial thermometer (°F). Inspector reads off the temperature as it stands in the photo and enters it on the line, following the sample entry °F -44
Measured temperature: °F 96
